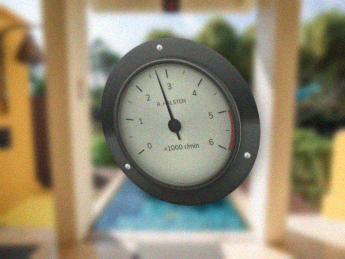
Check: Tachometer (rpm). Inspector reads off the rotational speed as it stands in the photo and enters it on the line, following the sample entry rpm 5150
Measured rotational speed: rpm 2750
